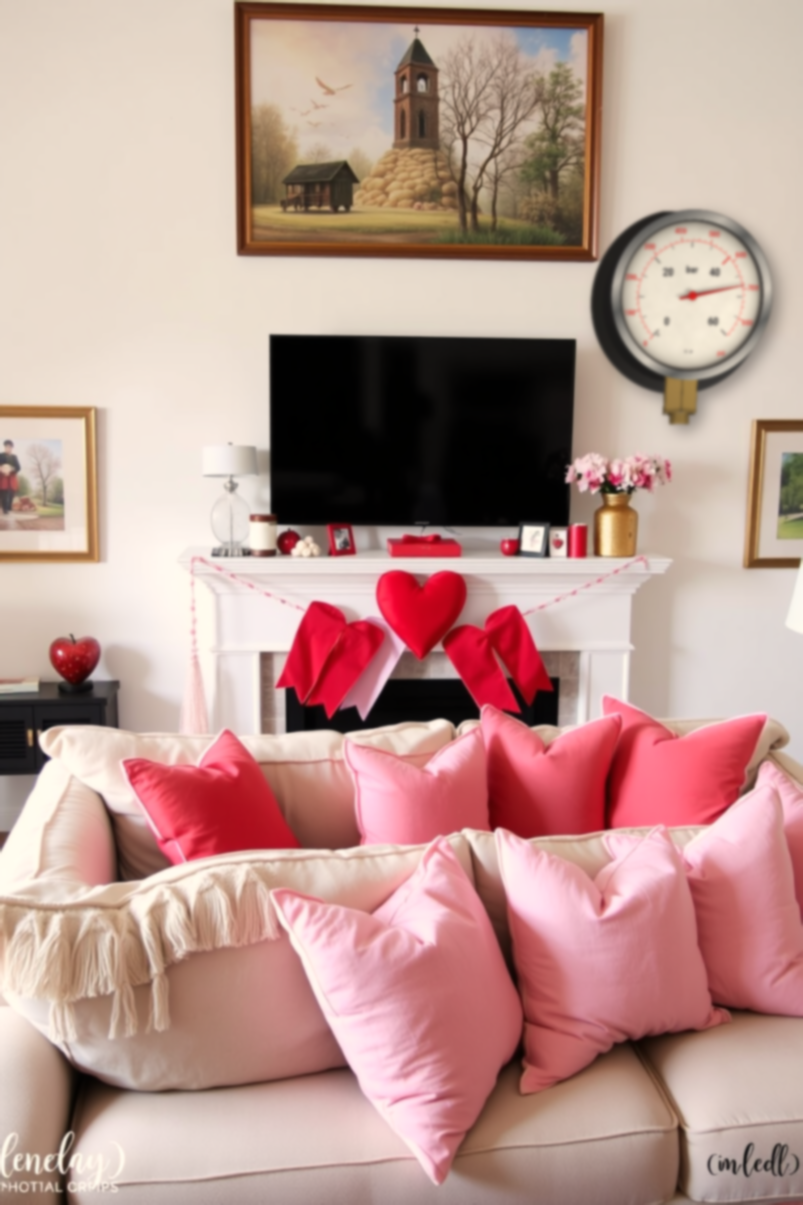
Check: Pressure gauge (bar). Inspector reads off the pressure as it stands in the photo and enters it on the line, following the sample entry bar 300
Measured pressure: bar 47.5
